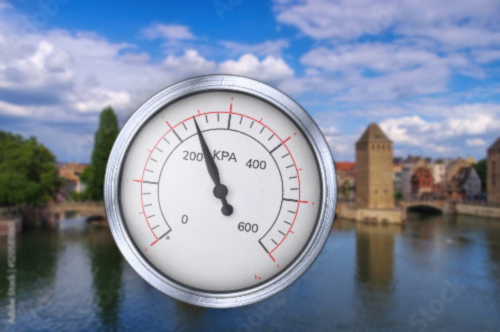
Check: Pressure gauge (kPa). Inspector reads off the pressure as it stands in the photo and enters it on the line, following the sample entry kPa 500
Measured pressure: kPa 240
